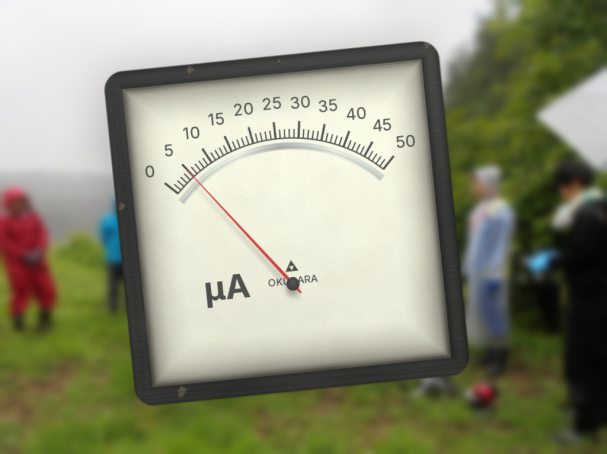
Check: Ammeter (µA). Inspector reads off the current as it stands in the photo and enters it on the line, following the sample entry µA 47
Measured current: µA 5
